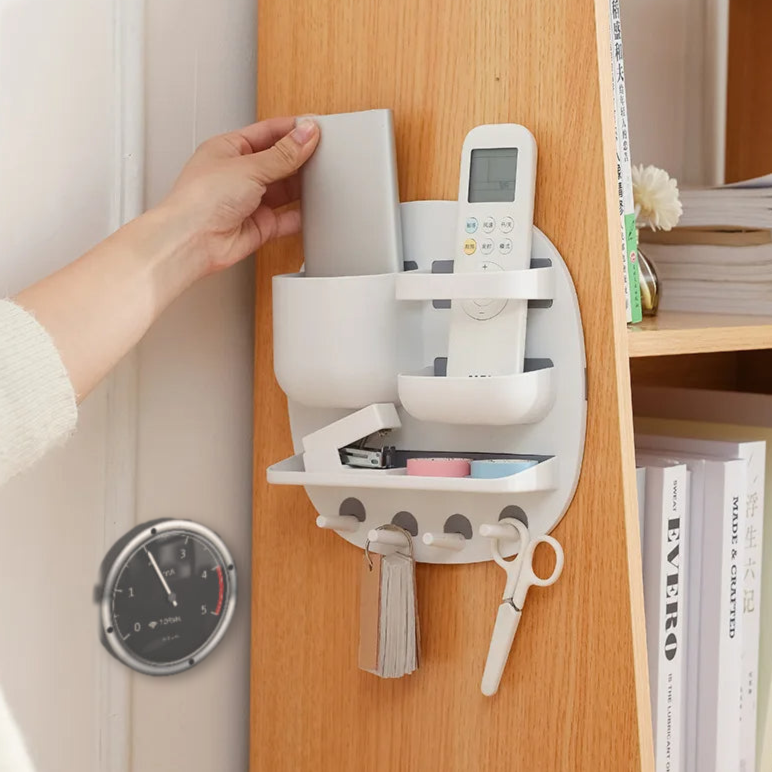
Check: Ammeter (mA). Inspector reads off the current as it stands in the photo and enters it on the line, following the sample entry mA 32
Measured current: mA 2
